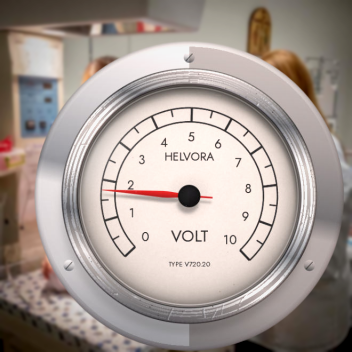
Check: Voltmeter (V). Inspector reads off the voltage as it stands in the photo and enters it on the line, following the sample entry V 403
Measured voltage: V 1.75
